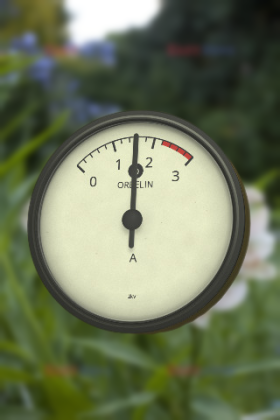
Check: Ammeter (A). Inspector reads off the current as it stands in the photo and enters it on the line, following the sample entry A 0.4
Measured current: A 1.6
